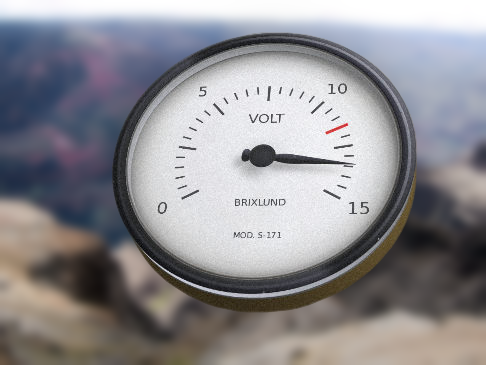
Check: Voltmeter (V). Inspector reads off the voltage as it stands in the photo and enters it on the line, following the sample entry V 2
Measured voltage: V 13.5
